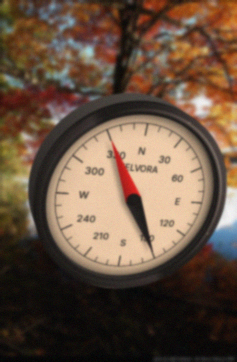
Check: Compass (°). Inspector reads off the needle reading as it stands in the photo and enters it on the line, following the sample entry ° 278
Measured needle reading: ° 330
